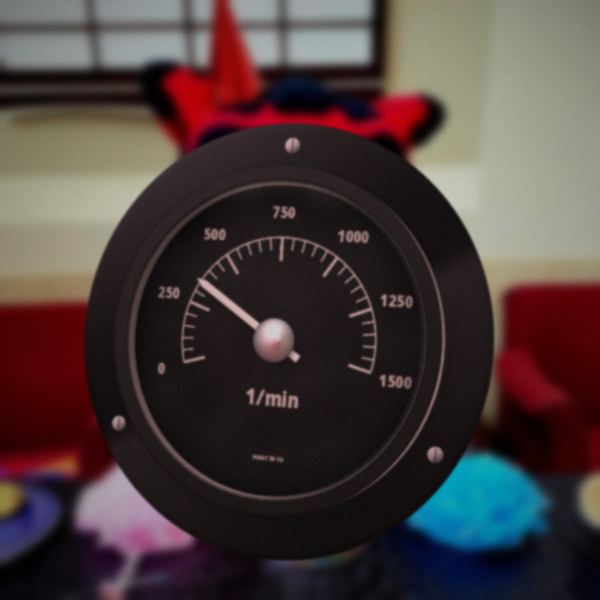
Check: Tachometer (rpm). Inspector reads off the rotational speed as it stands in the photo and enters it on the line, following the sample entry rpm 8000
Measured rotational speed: rpm 350
